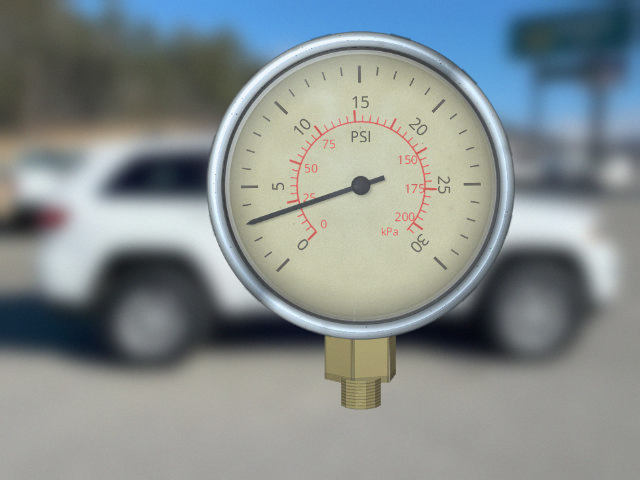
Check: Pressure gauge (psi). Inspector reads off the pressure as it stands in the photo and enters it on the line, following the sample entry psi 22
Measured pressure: psi 3
